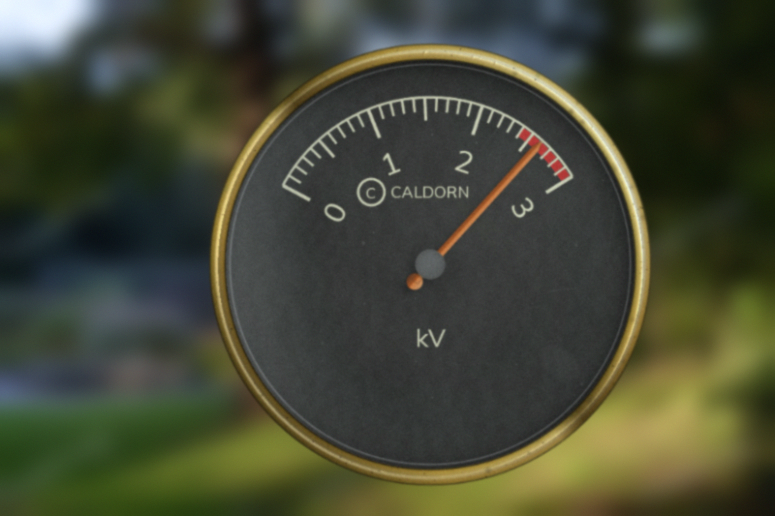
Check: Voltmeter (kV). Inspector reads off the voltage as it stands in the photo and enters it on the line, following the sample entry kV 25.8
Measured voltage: kV 2.6
